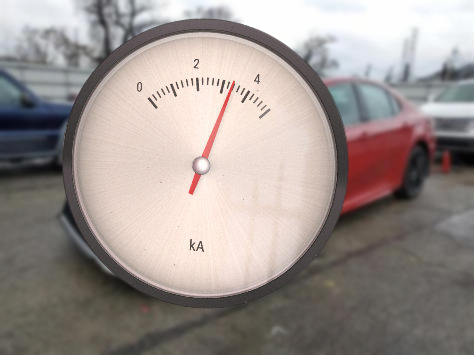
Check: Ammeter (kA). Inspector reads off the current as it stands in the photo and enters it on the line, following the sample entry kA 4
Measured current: kA 3.4
